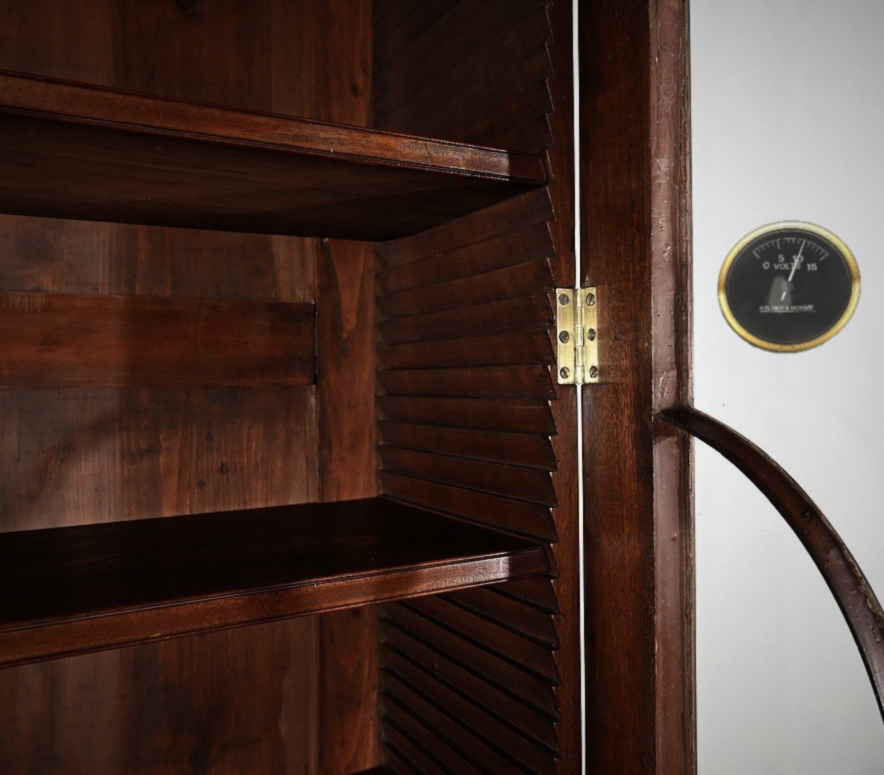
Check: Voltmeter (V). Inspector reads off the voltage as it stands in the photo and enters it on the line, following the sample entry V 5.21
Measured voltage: V 10
